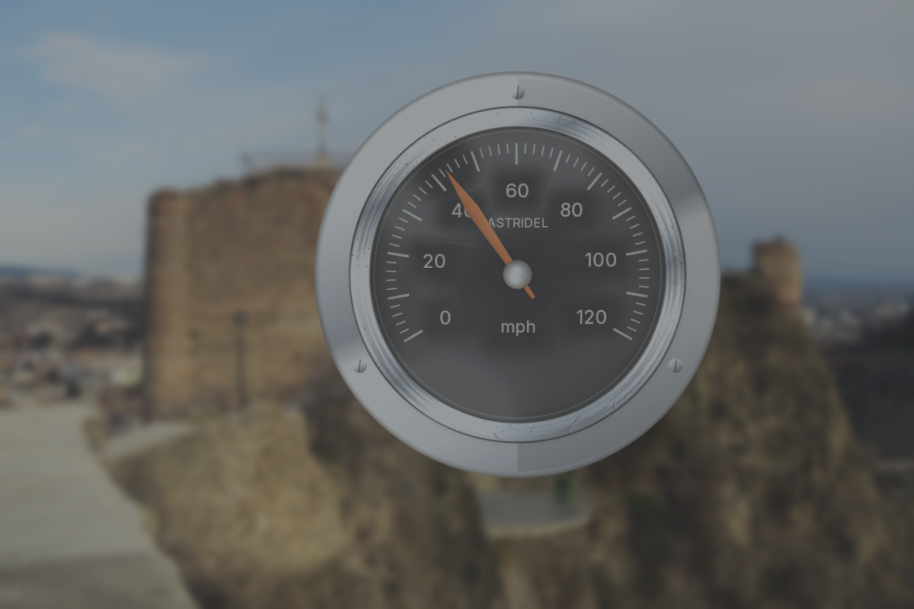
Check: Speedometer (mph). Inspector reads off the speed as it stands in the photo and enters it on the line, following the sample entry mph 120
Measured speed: mph 43
